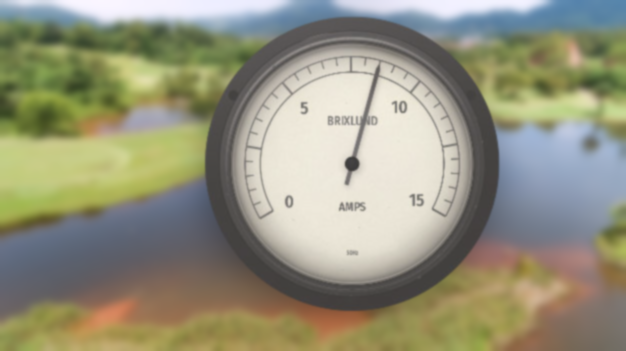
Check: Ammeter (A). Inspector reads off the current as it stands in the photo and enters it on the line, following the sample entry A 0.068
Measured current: A 8.5
